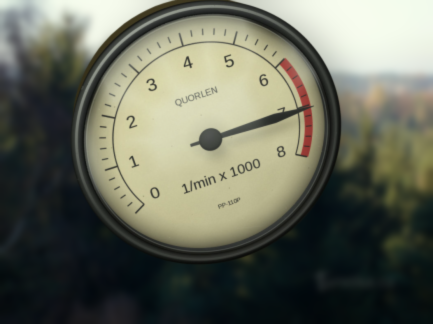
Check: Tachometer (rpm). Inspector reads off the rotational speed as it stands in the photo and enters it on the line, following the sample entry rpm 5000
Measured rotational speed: rpm 7000
